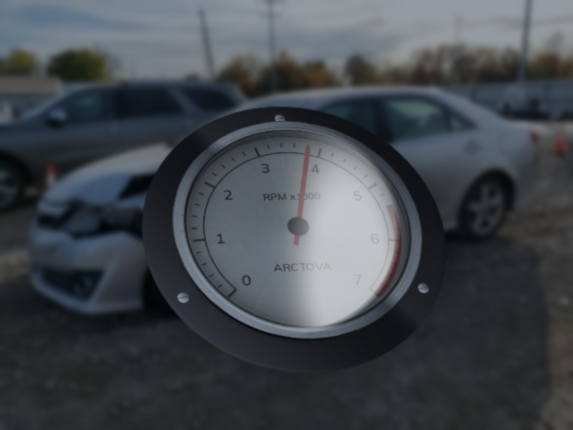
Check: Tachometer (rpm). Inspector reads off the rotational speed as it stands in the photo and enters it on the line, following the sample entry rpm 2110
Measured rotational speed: rpm 3800
